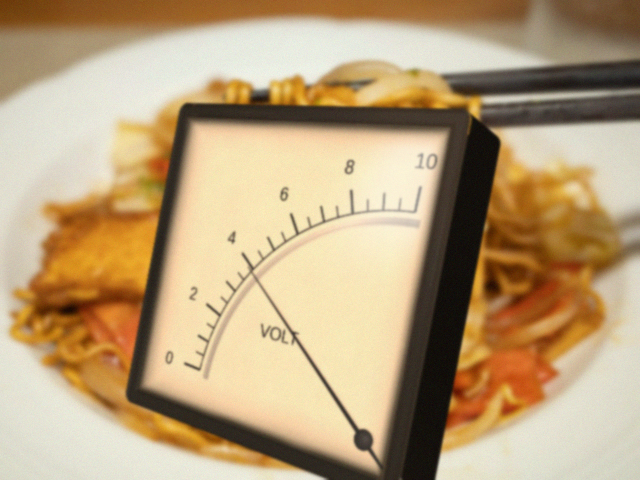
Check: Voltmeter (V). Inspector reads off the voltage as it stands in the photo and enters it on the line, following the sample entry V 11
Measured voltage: V 4
